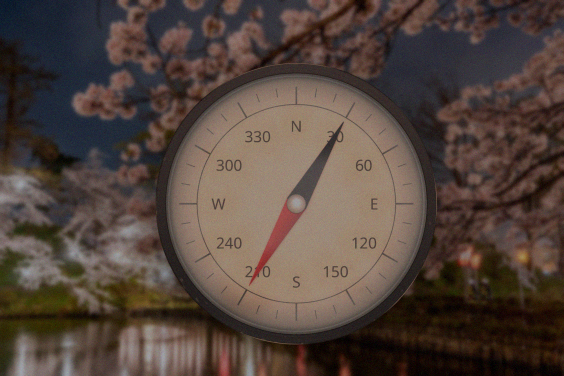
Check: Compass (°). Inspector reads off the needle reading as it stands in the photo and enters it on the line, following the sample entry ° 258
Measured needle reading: ° 210
